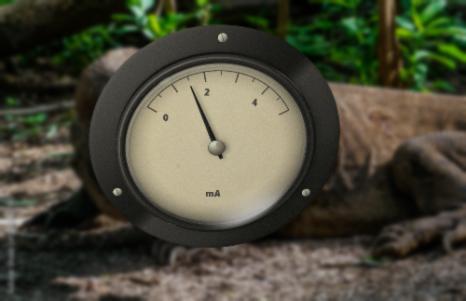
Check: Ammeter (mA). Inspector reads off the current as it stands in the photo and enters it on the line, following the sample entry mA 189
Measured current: mA 1.5
